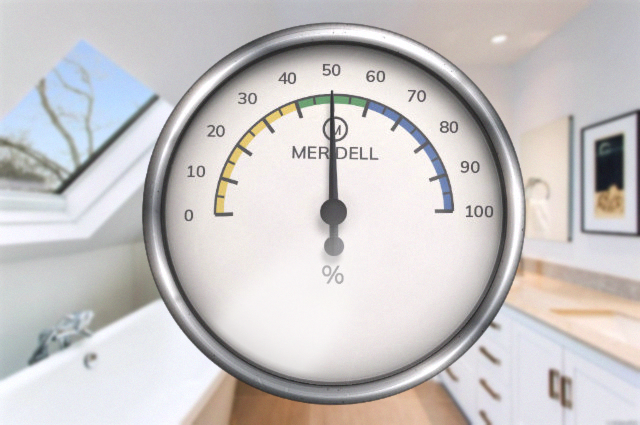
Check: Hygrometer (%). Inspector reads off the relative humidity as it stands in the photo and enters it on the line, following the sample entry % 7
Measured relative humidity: % 50
